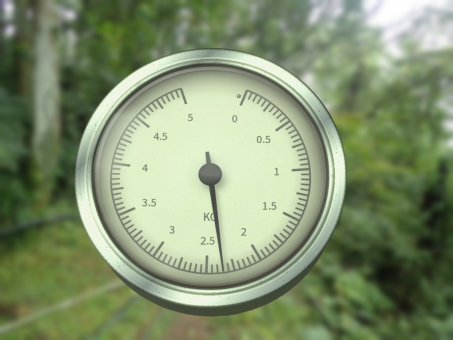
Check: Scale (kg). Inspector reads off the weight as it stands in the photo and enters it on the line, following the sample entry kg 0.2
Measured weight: kg 2.35
